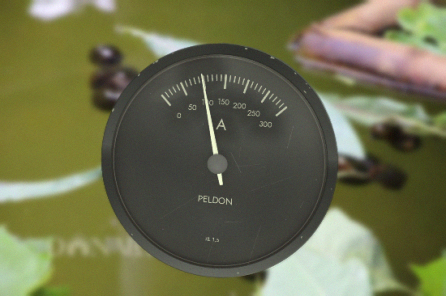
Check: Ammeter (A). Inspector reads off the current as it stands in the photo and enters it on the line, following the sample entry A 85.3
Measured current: A 100
